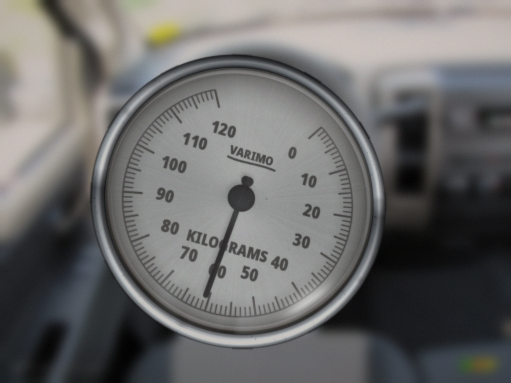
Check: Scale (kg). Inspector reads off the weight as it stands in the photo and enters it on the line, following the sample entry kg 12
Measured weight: kg 61
